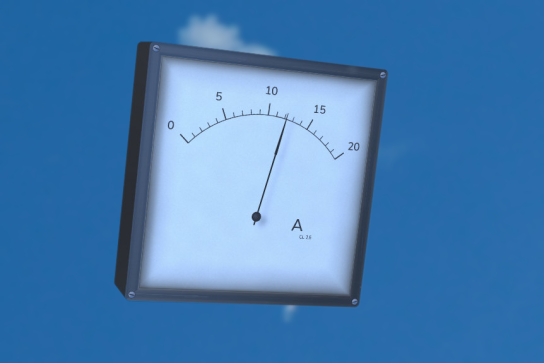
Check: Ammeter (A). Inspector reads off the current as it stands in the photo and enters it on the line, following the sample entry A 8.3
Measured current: A 12
